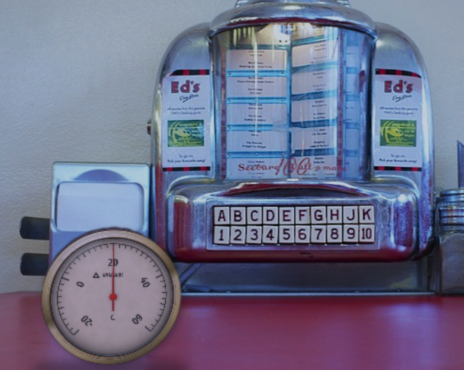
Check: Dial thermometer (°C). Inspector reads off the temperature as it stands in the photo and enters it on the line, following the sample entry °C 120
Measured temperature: °C 20
